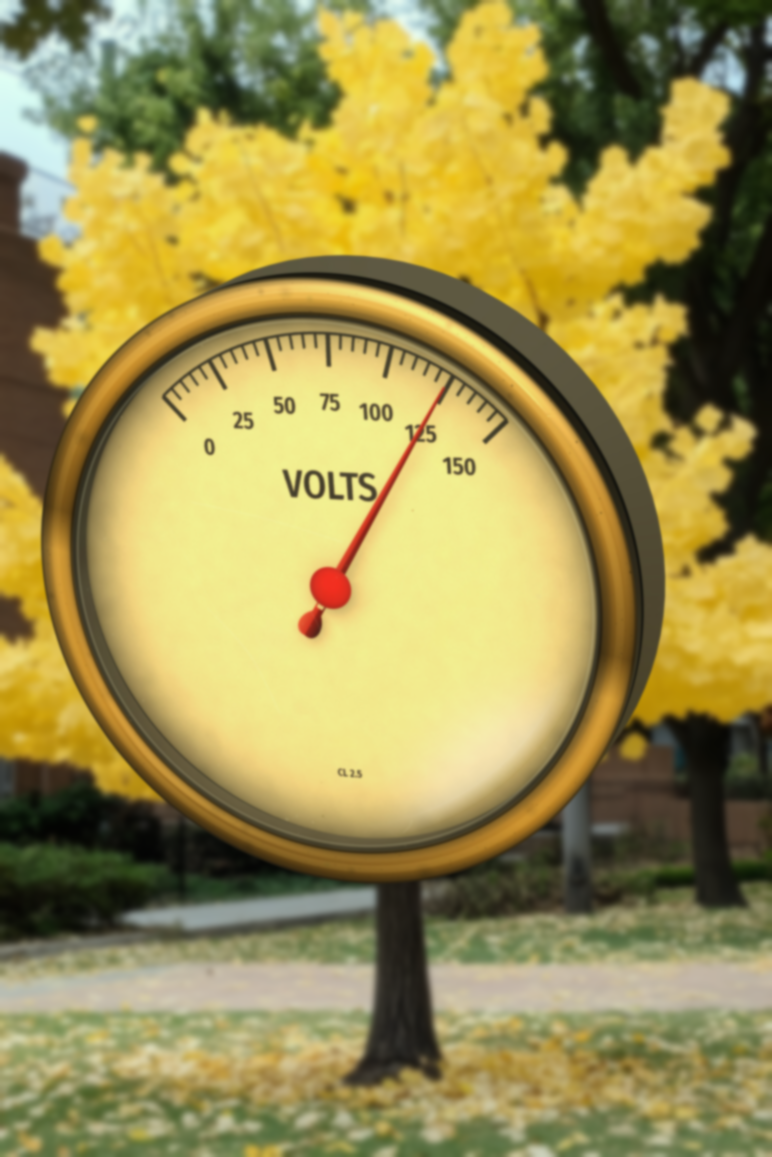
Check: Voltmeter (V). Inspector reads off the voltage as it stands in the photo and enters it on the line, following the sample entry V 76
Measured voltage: V 125
